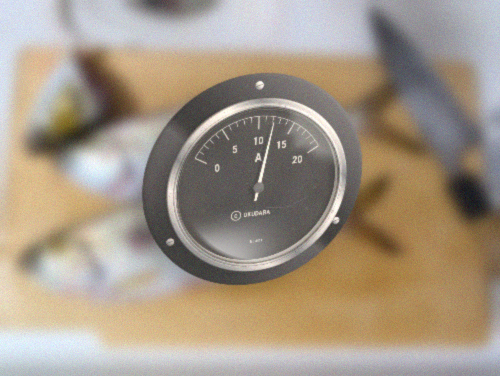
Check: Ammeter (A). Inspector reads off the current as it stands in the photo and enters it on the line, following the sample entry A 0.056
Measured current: A 12
